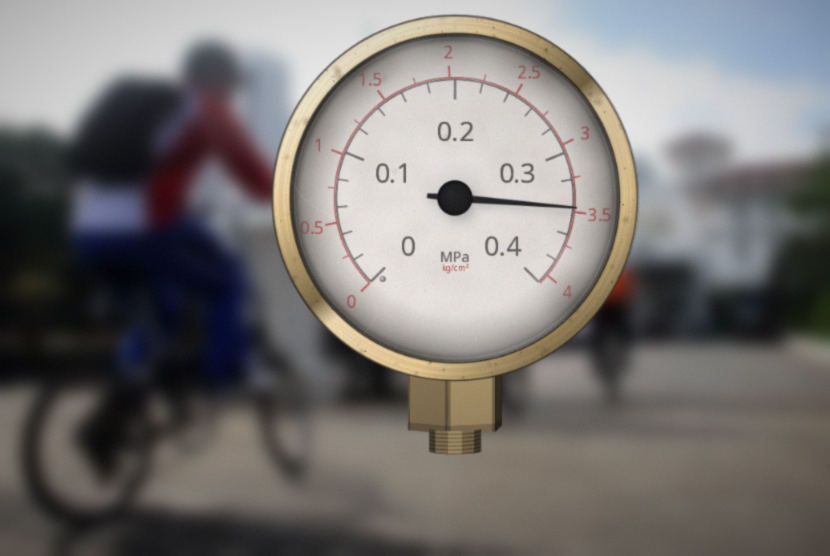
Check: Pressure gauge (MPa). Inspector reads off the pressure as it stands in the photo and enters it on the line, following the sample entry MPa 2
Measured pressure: MPa 0.34
